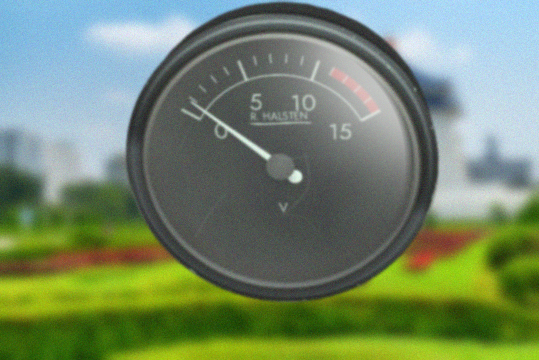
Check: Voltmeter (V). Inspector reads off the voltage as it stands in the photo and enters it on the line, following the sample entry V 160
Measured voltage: V 1
